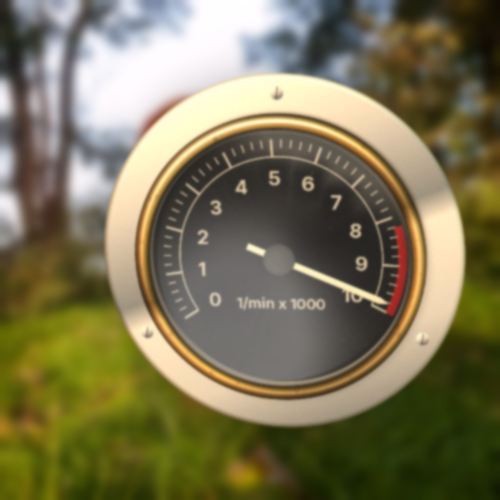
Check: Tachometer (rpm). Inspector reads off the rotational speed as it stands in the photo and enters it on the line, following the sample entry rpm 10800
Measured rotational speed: rpm 9800
